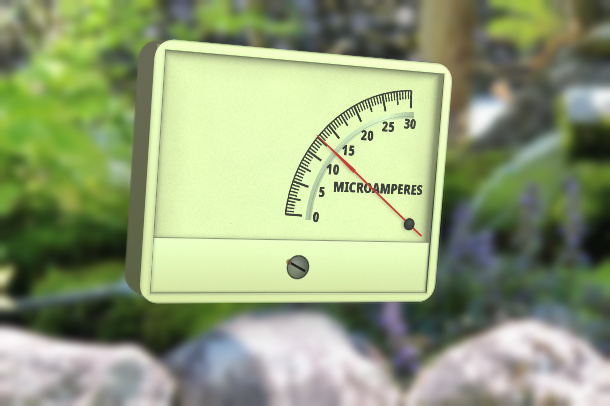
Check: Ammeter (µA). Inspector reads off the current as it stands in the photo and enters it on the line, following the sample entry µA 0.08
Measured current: µA 12.5
